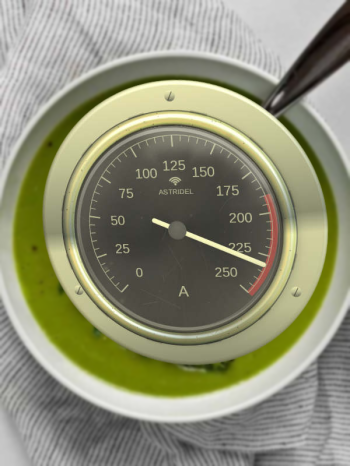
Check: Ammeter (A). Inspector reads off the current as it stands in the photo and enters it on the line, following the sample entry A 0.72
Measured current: A 230
